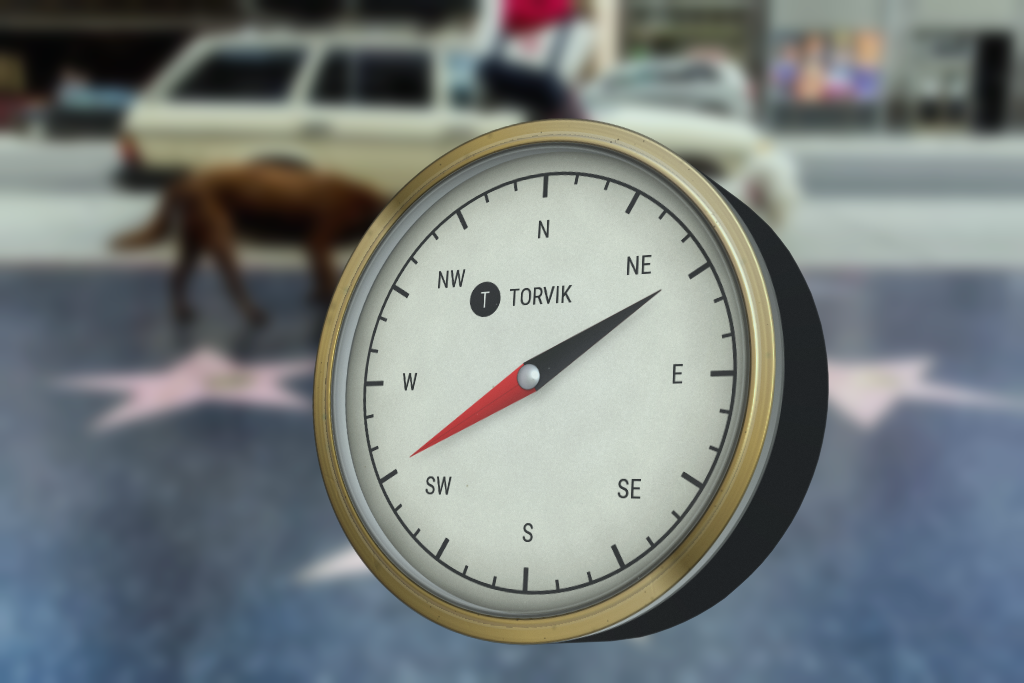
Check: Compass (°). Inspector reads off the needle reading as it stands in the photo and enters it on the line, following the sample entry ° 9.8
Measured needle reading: ° 240
